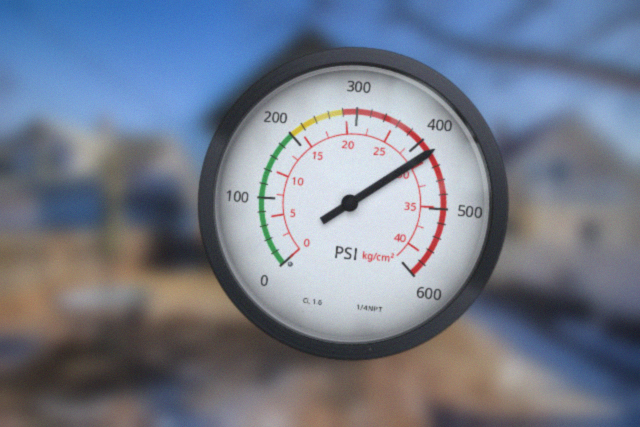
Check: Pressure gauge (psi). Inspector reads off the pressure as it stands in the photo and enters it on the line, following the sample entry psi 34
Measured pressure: psi 420
